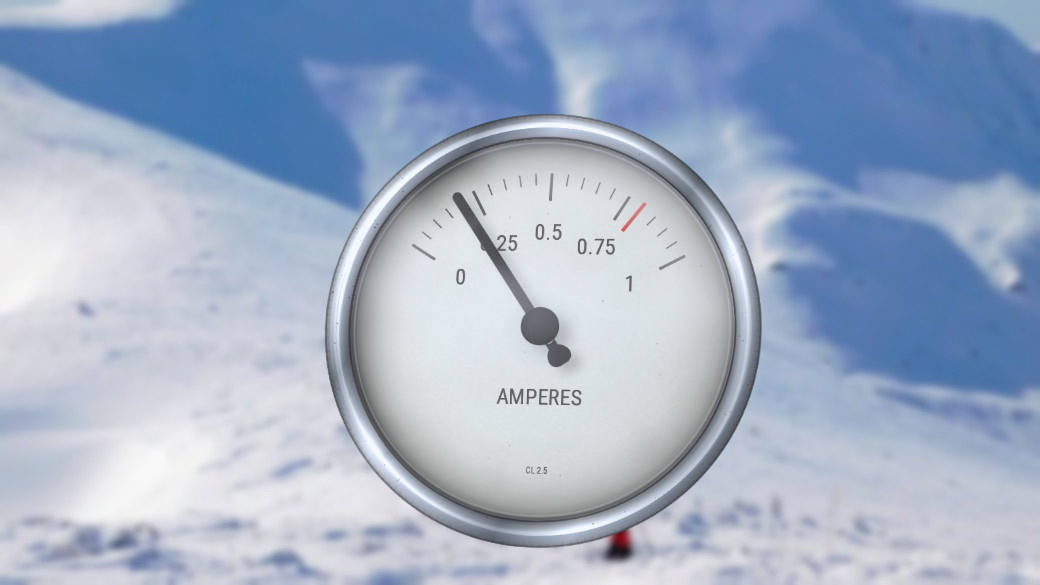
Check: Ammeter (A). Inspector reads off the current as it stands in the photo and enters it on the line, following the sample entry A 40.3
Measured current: A 0.2
